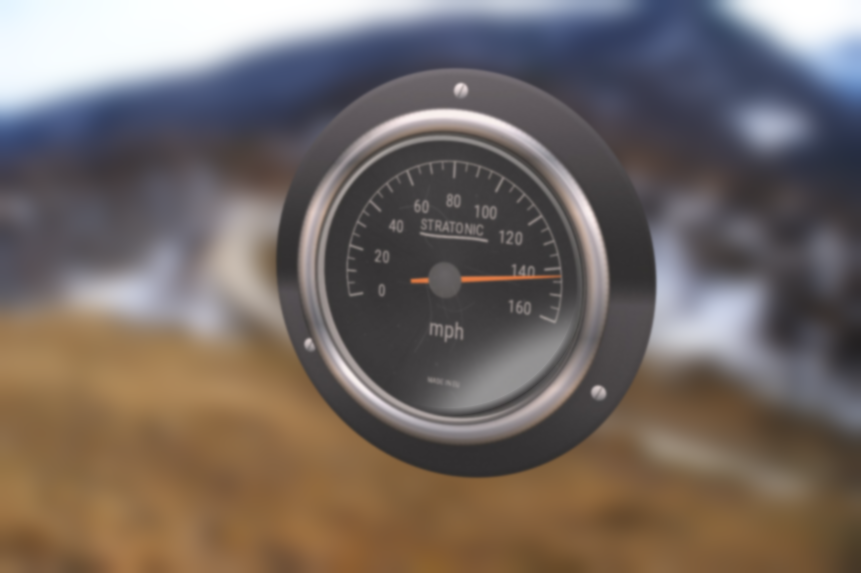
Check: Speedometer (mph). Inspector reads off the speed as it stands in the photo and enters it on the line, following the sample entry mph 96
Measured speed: mph 142.5
